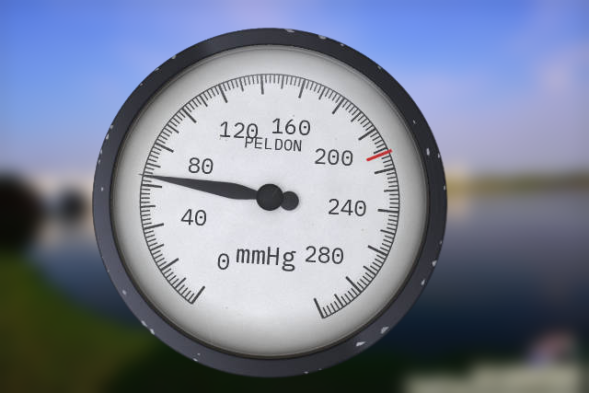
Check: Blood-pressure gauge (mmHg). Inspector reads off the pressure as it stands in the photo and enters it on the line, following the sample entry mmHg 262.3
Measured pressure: mmHg 64
